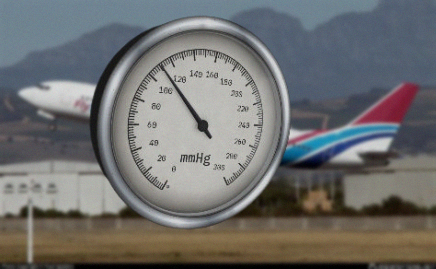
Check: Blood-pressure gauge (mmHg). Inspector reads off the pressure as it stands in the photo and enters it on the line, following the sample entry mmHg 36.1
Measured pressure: mmHg 110
